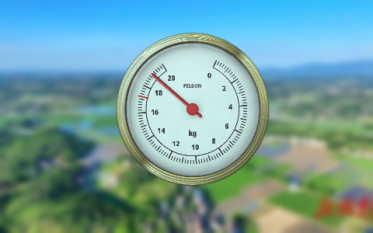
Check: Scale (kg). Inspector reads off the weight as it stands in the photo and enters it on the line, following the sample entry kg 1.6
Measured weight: kg 19
